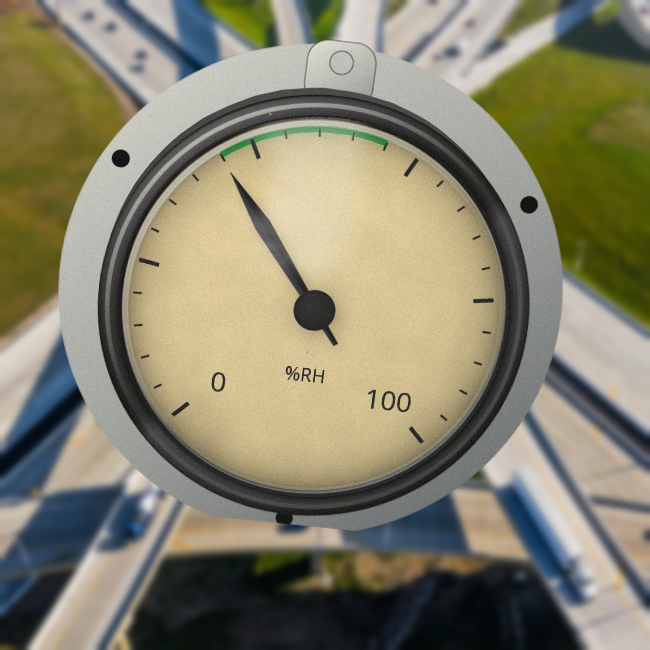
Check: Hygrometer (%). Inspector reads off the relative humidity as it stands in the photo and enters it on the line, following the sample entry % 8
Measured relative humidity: % 36
